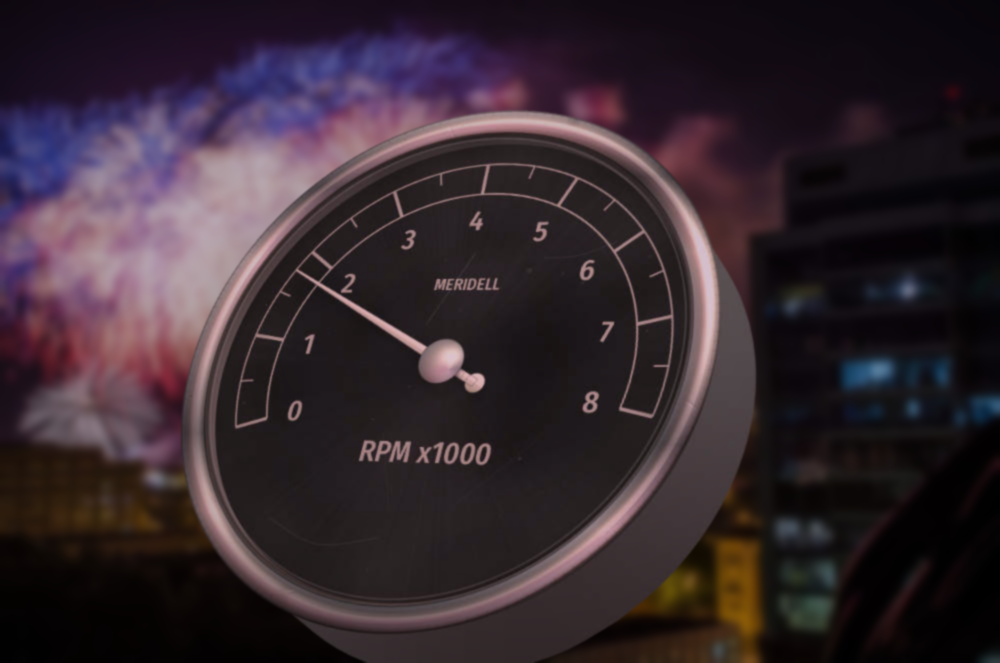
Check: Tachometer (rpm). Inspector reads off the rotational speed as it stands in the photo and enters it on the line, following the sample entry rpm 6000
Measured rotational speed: rpm 1750
